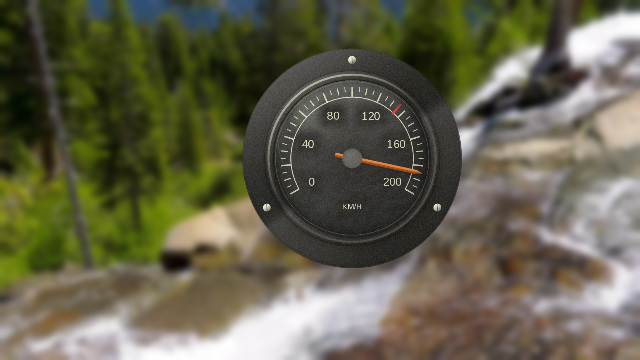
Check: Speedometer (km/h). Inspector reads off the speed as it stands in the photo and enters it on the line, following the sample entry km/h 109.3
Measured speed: km/h 185
